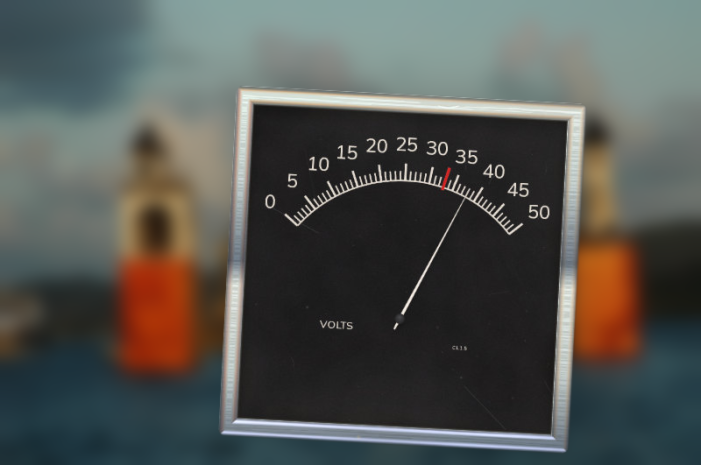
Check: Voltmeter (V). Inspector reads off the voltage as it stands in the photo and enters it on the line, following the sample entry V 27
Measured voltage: V 38
